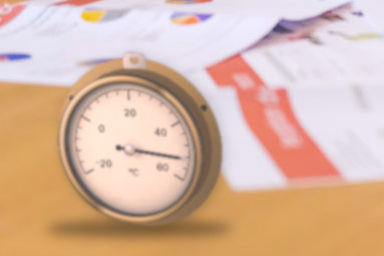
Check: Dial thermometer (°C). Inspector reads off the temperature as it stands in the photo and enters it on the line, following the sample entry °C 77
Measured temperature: °C 52
